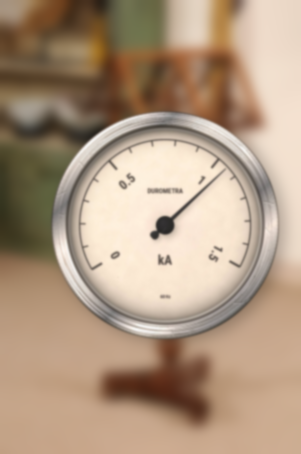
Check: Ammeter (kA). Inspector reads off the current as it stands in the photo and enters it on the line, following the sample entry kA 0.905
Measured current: kA 1.05
